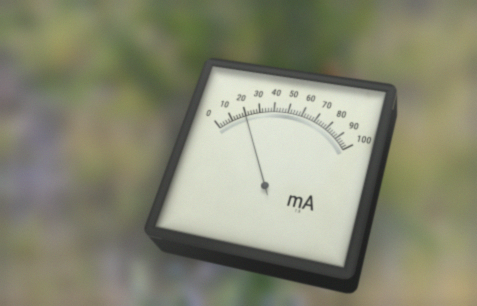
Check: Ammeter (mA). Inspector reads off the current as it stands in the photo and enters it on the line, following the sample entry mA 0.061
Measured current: mA 20
